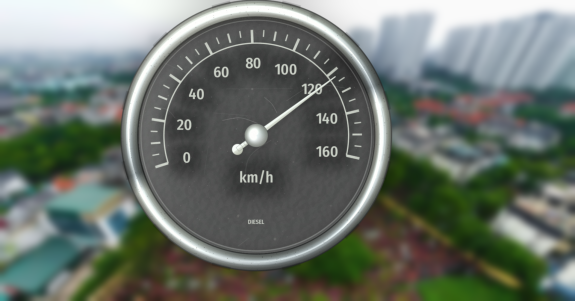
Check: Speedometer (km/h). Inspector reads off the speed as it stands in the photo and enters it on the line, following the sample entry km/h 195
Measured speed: km/h 122.5
